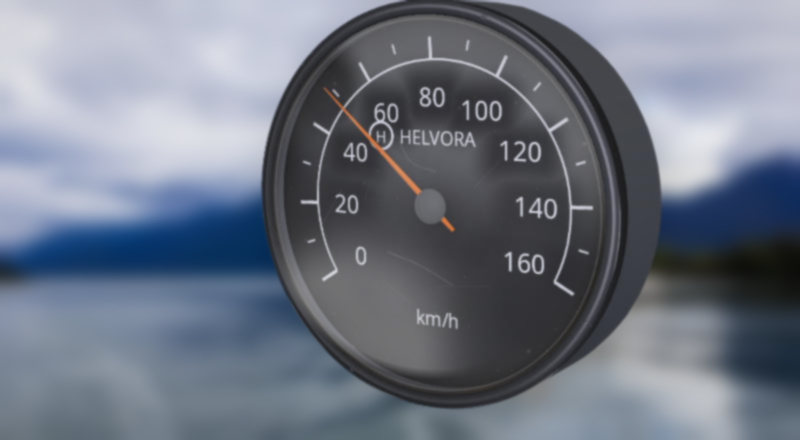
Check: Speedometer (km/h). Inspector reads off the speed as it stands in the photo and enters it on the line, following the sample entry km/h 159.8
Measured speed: km/h 50
